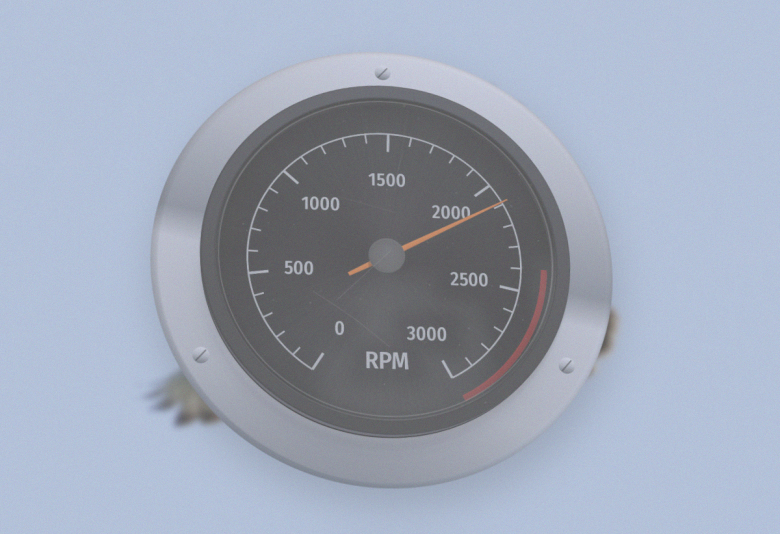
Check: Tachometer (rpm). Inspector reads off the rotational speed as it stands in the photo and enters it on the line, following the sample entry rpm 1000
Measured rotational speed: rpm 2100
